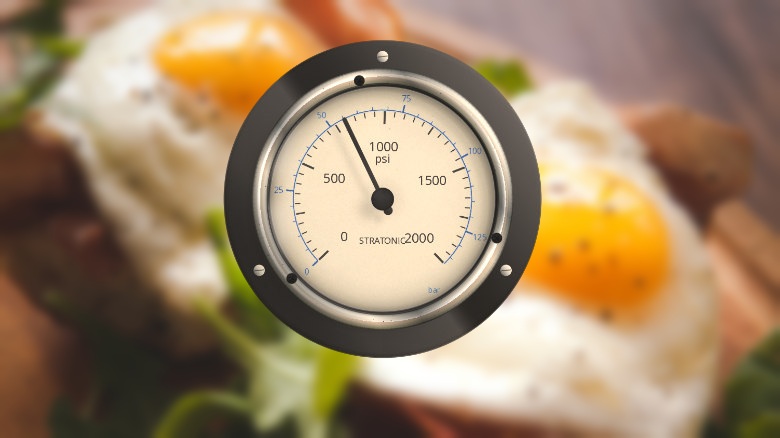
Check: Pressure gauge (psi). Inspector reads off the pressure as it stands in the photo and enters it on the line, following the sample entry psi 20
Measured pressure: psi 800
